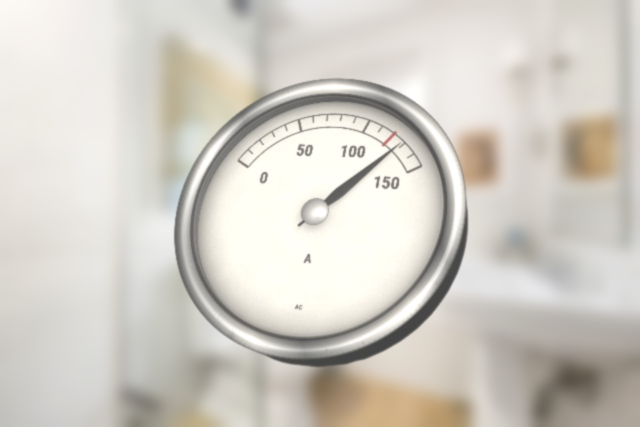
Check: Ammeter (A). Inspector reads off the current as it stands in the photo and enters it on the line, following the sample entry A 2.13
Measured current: A 130
